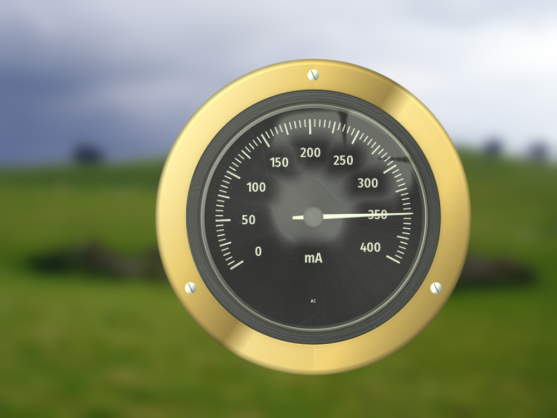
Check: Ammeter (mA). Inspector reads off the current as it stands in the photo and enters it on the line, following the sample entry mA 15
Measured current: mA 350
